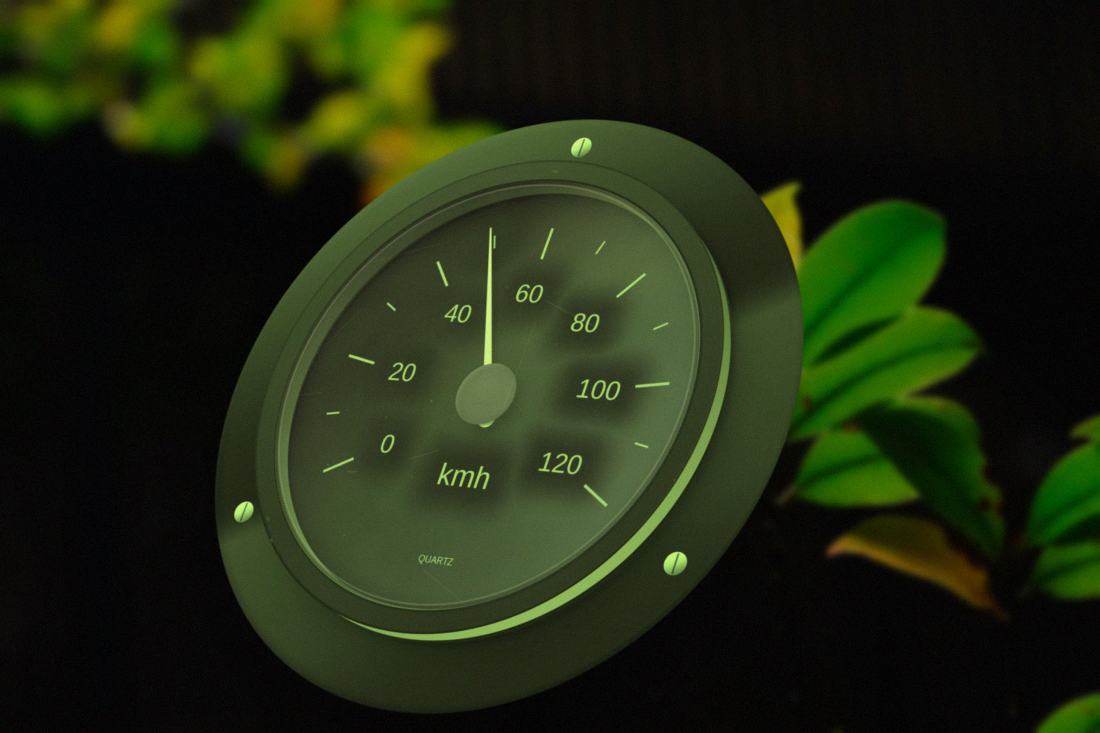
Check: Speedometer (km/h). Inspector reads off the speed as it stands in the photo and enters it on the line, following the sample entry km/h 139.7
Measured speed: km/h 50
